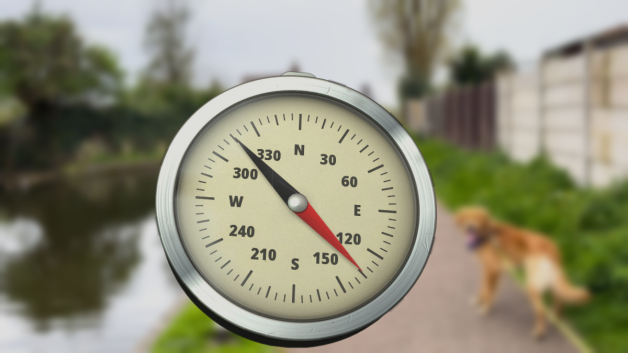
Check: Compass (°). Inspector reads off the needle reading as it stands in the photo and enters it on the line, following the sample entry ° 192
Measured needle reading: ° 135
